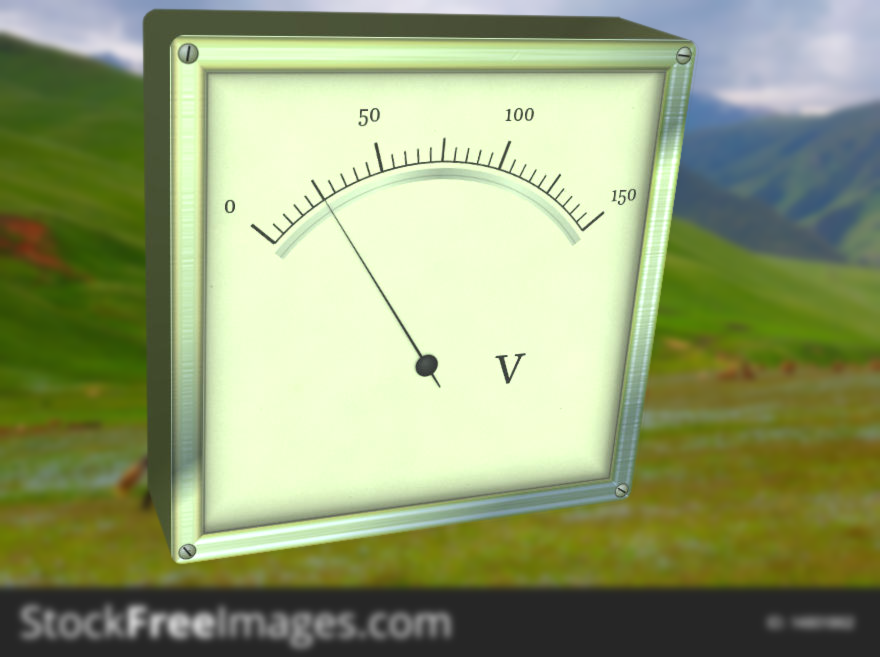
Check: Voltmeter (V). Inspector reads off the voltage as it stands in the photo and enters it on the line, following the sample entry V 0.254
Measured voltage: V 25
